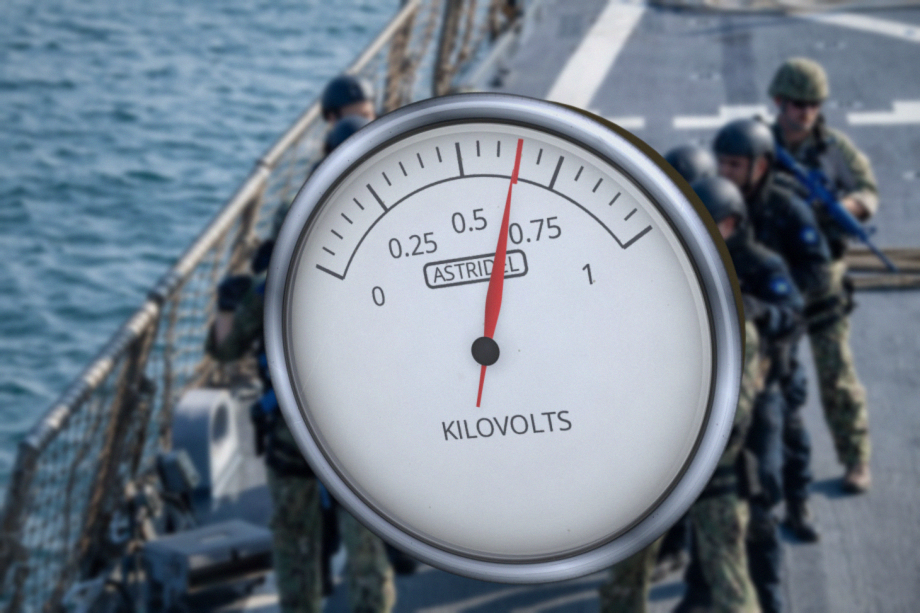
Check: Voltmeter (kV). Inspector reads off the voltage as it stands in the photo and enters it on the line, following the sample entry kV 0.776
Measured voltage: kV 0.65
